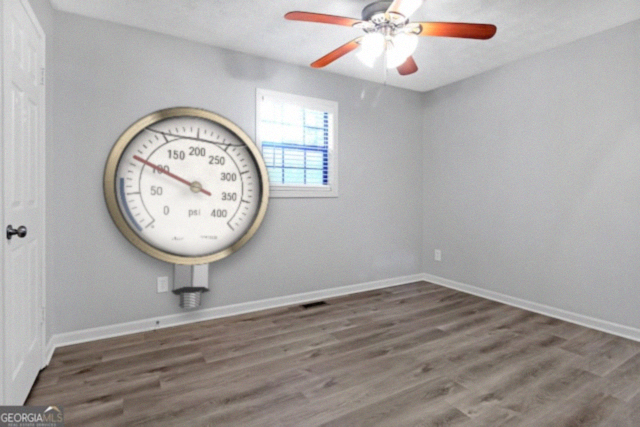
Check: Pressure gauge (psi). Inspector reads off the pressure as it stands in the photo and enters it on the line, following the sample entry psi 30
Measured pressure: psi 100
